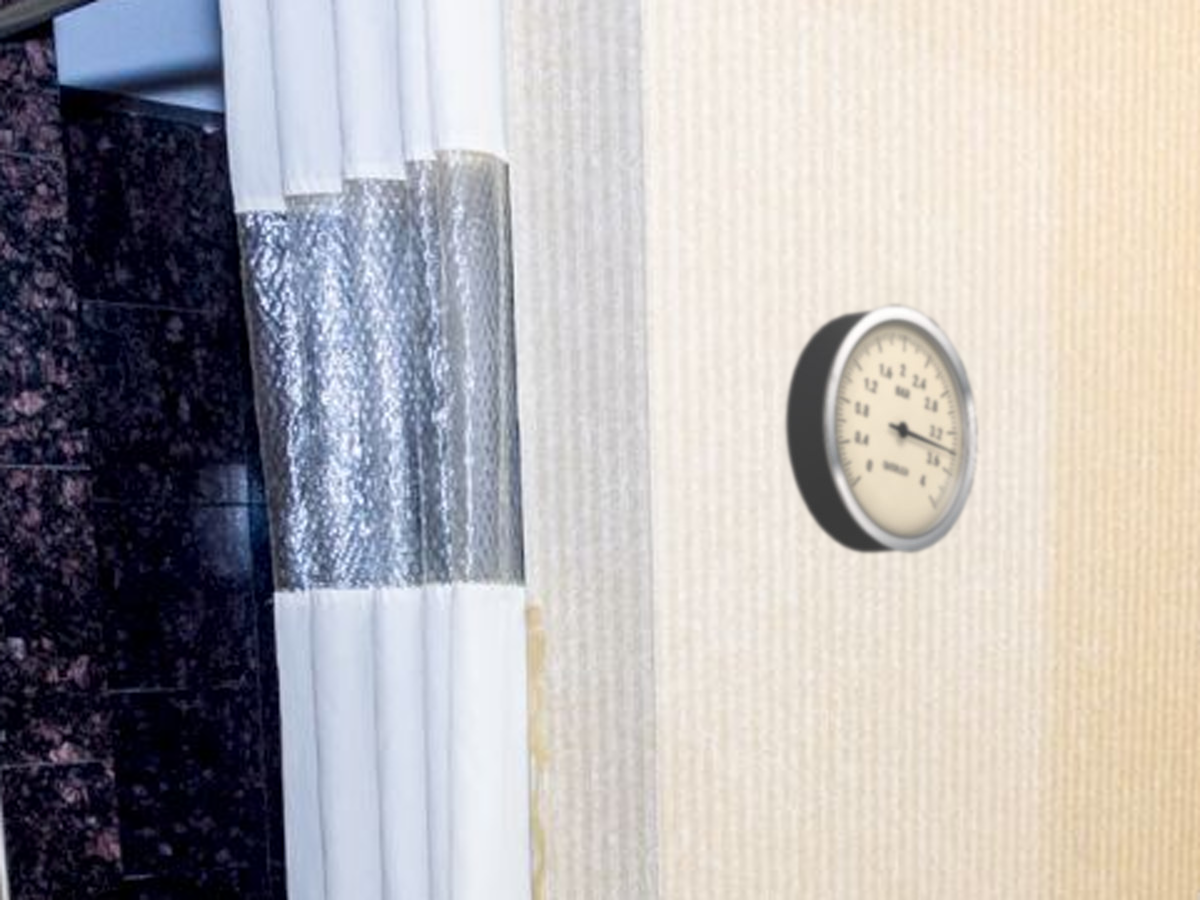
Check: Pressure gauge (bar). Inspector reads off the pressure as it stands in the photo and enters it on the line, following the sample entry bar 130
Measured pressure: bar 3.4
